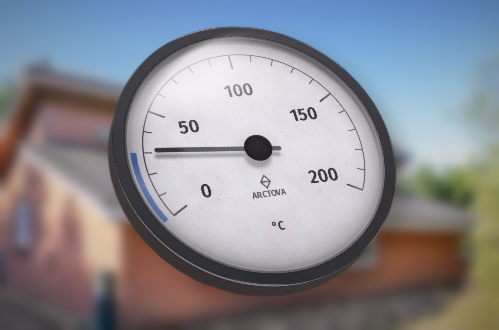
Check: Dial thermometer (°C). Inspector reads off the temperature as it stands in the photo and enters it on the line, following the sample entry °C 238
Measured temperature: °C 30
